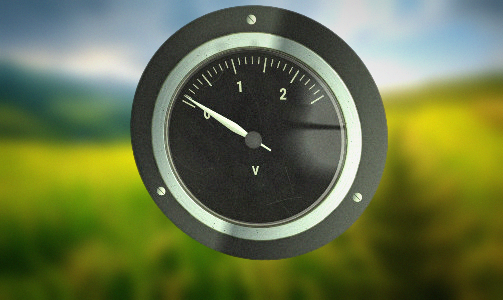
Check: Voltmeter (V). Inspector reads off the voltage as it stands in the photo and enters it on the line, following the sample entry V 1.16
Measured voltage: V 0.1
